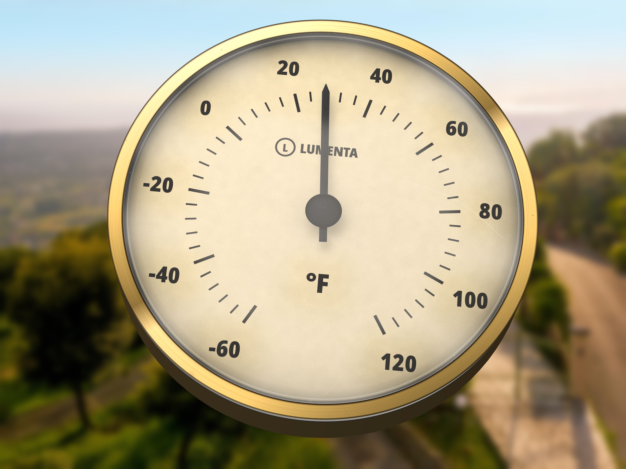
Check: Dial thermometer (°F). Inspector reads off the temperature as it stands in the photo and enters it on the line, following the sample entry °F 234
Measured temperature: °F 28
